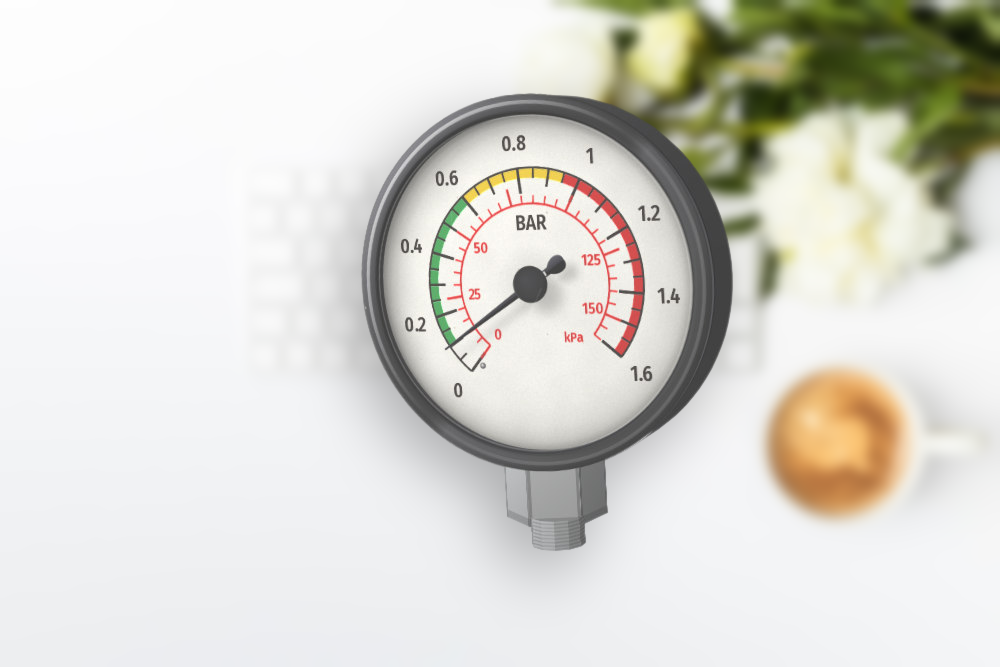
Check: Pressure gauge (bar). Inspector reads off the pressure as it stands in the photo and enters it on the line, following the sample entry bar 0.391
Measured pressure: bar 0.1
